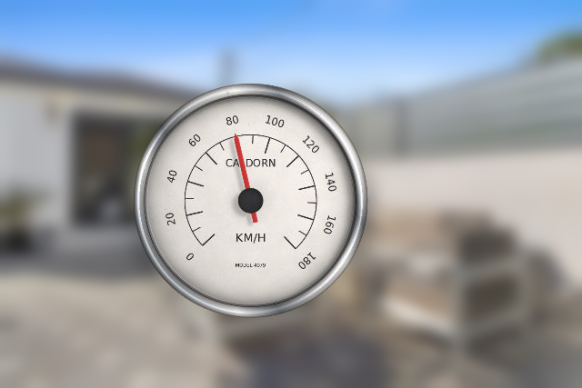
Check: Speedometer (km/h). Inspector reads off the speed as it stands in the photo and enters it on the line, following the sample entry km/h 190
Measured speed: km/h 80
